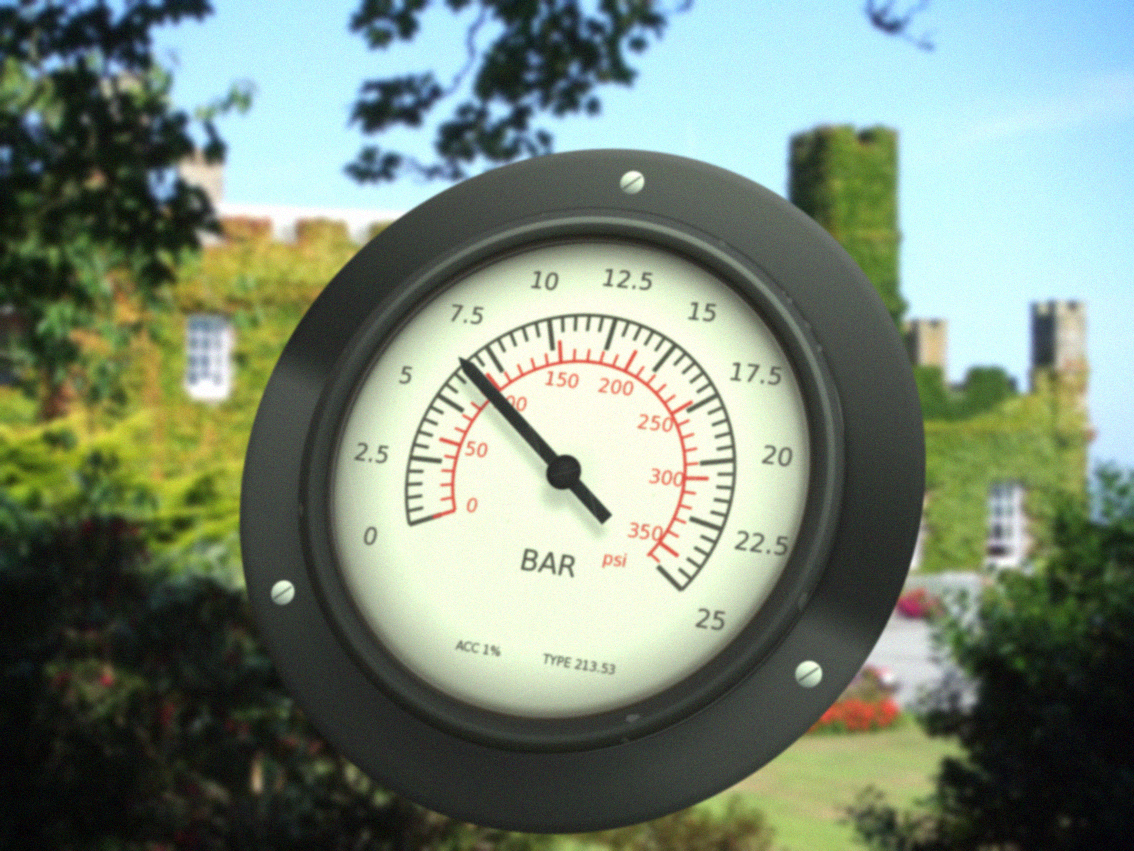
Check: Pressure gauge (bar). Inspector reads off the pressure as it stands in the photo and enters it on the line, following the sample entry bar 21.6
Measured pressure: bar 6.5
